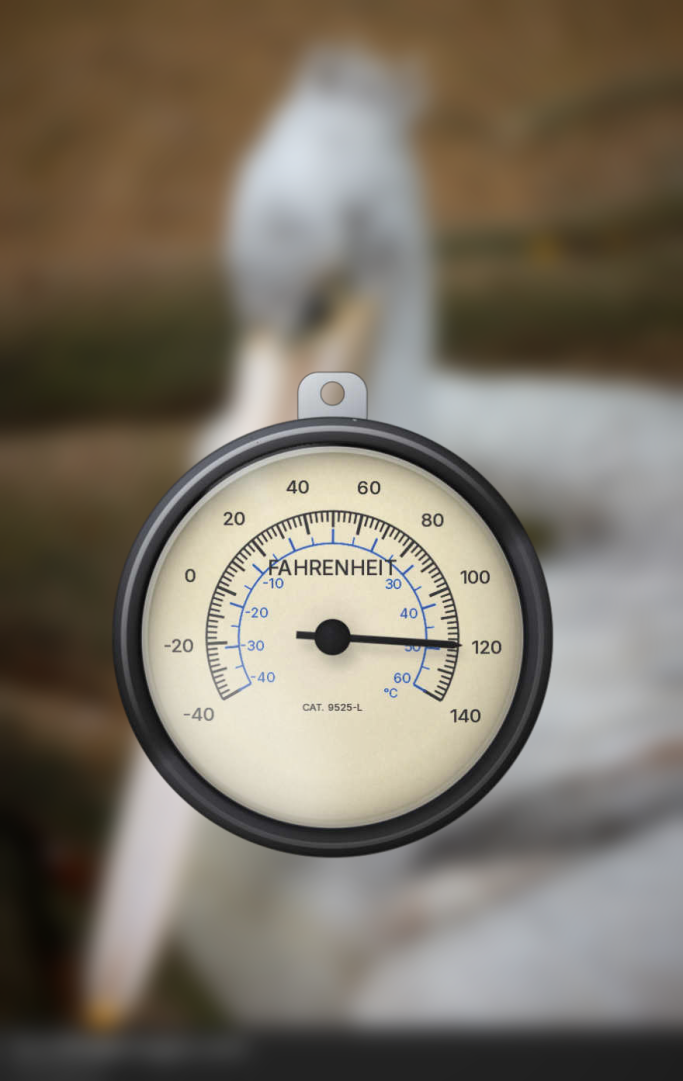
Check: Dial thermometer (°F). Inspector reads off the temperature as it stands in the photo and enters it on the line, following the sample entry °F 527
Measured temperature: °F 120
